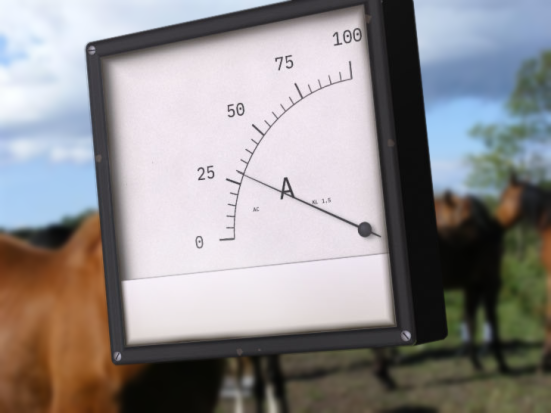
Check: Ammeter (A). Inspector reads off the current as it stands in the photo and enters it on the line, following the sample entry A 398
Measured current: A 30
